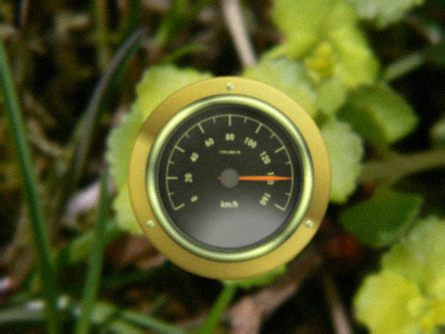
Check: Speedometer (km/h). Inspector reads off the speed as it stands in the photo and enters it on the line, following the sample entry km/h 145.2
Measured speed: km/h 140
